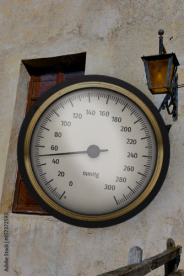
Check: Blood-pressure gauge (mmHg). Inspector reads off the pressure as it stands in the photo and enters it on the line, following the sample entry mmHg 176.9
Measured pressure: mmHg 50
